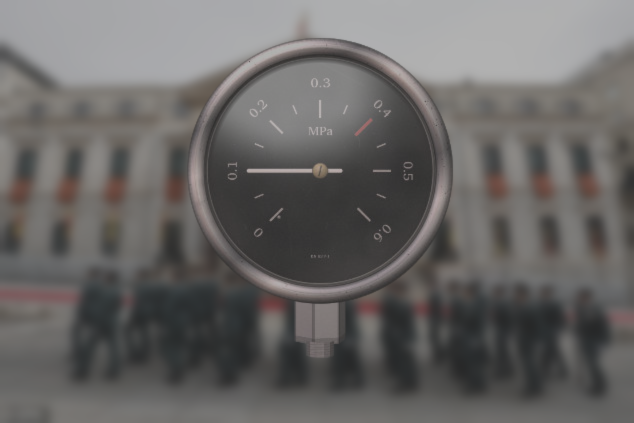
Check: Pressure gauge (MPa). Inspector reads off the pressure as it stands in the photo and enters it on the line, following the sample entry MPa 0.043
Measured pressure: MPa 0.1
